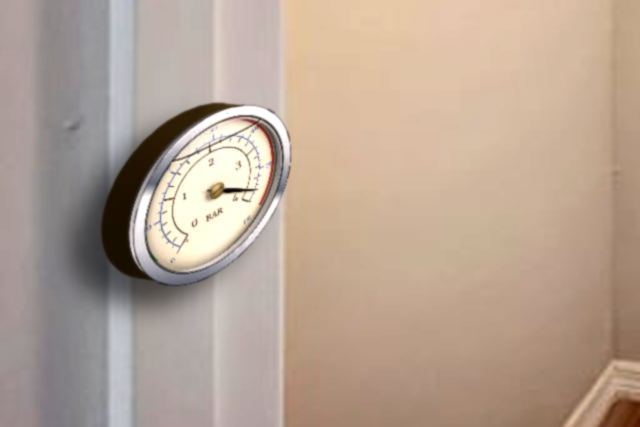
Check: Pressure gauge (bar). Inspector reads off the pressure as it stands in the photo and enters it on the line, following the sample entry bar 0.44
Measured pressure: bar 3.8
